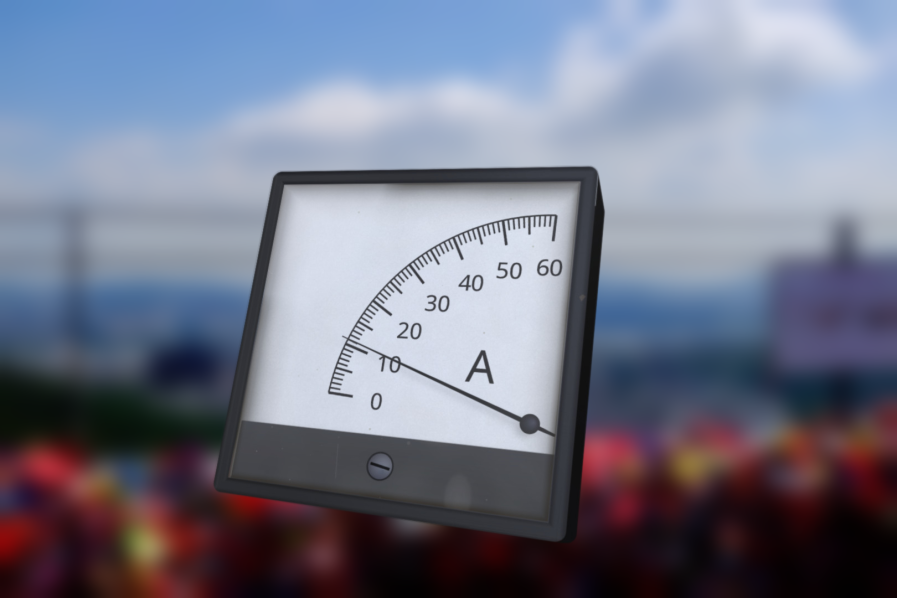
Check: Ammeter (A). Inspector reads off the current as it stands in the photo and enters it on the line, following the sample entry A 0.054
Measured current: A 11
